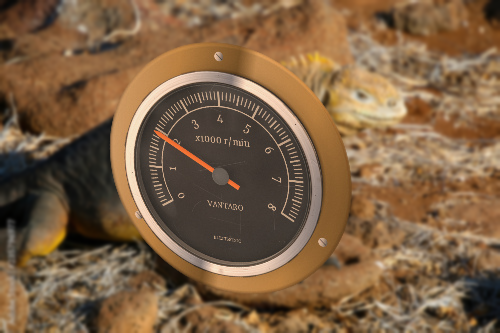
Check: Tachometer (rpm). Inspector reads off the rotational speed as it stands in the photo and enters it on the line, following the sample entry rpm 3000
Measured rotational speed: rpm 2000
